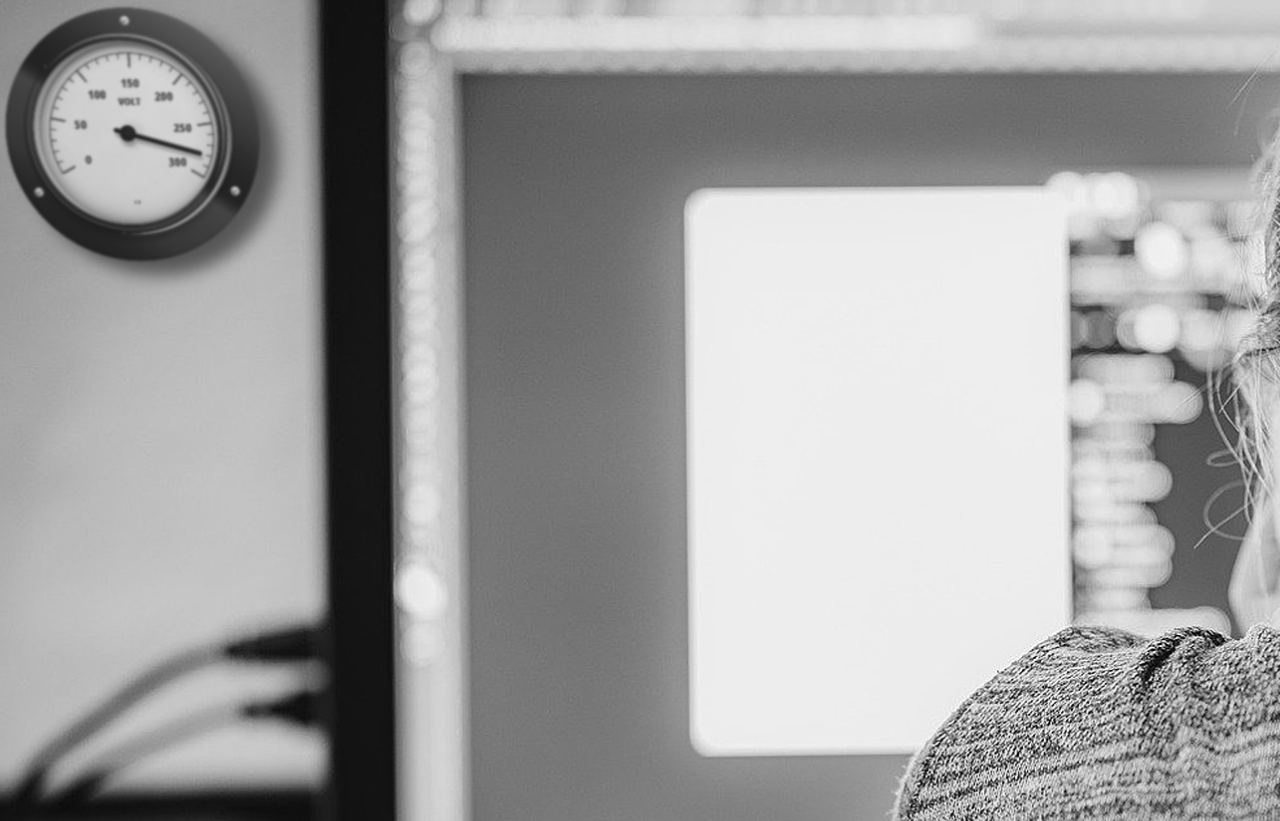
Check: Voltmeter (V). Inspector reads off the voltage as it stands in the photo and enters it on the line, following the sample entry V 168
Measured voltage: V 280
